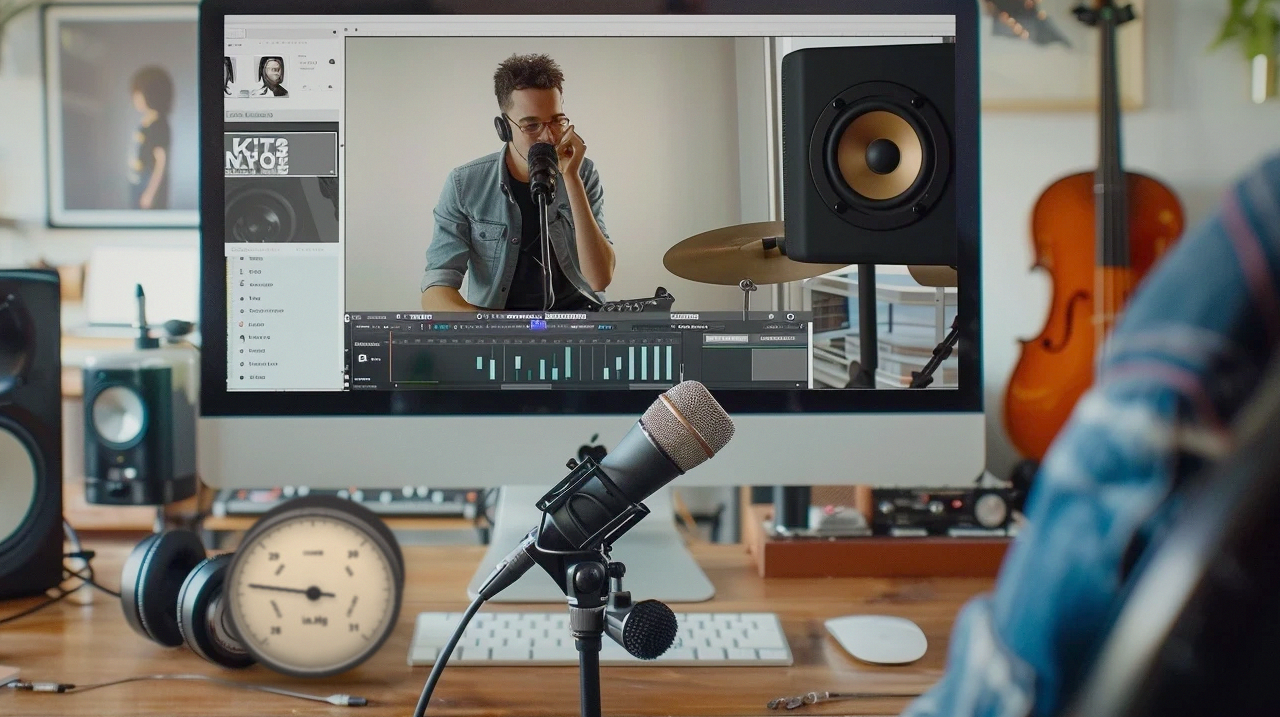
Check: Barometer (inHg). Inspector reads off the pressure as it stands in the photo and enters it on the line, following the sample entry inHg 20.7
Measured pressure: inHg 28.6
